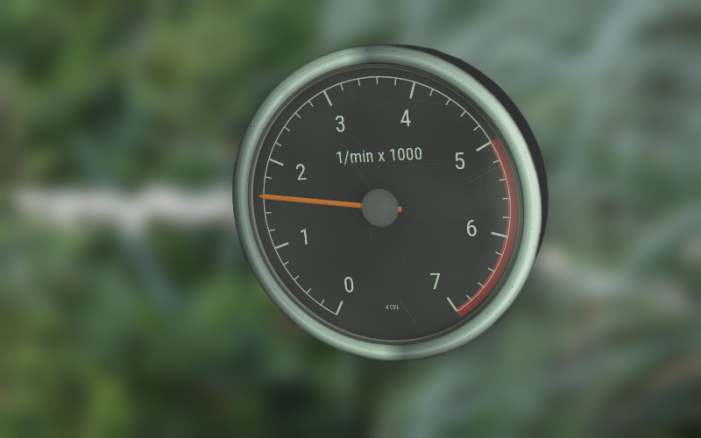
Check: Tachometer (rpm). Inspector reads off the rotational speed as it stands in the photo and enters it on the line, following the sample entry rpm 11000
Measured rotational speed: rpm 1600
